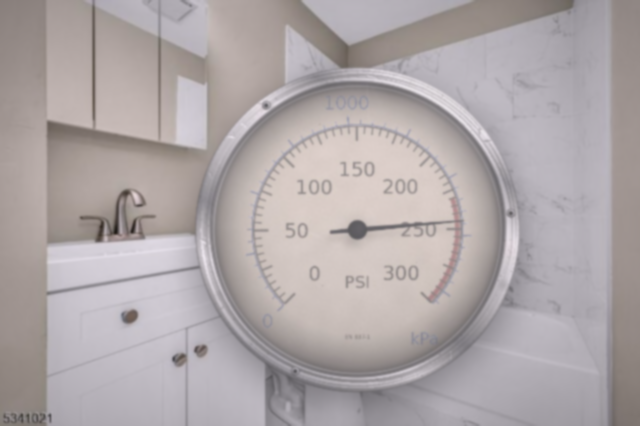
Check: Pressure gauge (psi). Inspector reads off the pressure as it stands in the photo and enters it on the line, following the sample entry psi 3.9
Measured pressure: psi 245
